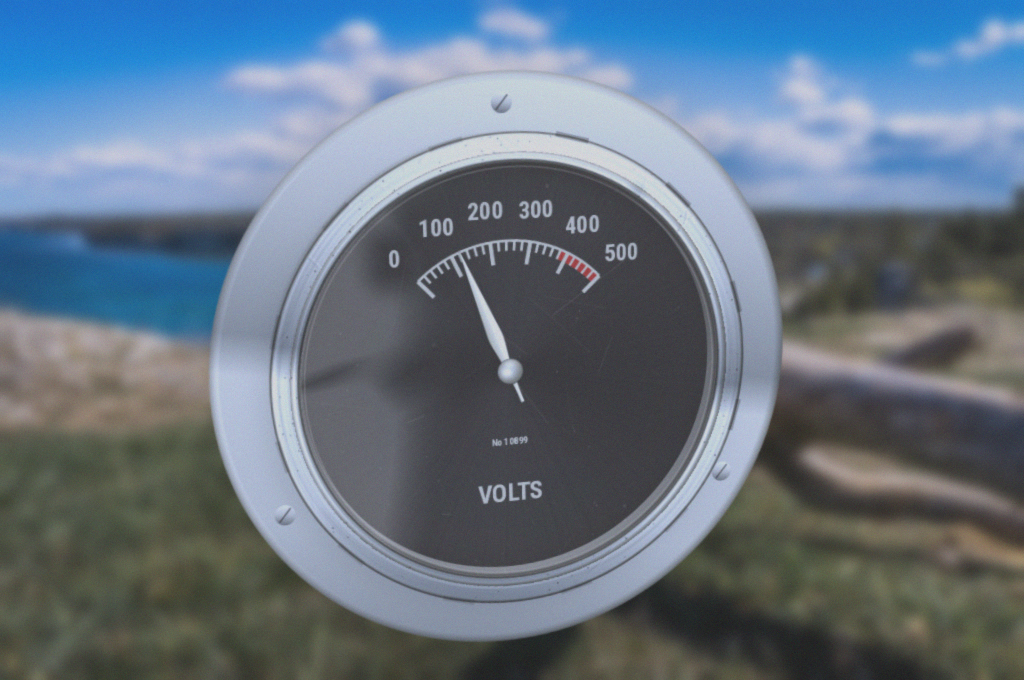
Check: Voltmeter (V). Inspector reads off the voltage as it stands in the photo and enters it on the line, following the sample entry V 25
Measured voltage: V 120
